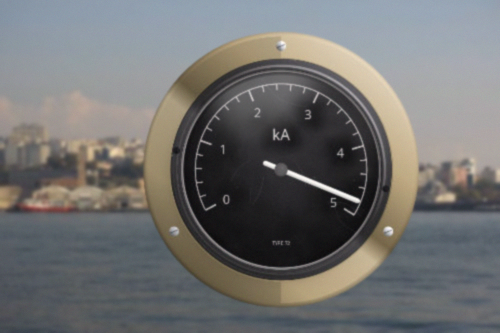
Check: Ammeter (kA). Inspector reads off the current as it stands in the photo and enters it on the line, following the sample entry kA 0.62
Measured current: kA 4.8
